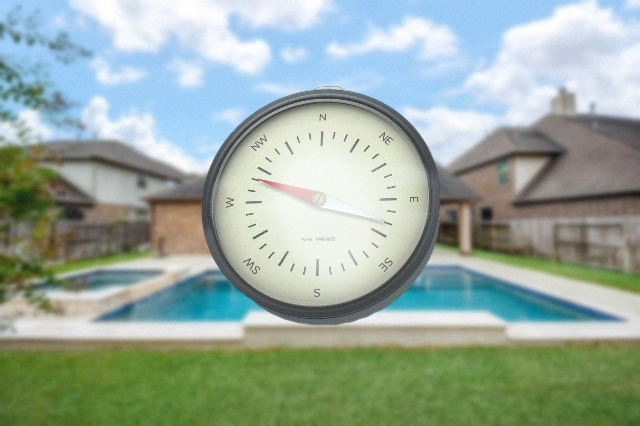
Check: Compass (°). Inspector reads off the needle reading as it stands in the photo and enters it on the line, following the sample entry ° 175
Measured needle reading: ° 290
